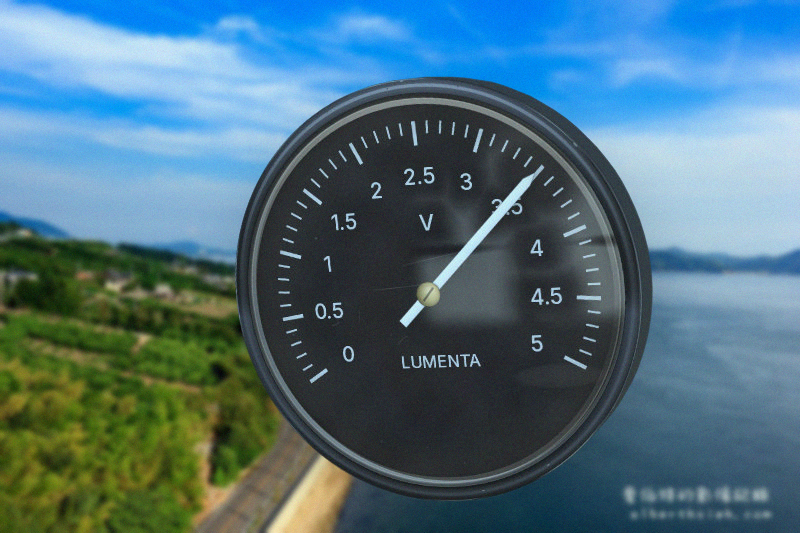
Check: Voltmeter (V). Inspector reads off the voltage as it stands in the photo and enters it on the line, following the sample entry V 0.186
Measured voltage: V 3.5
